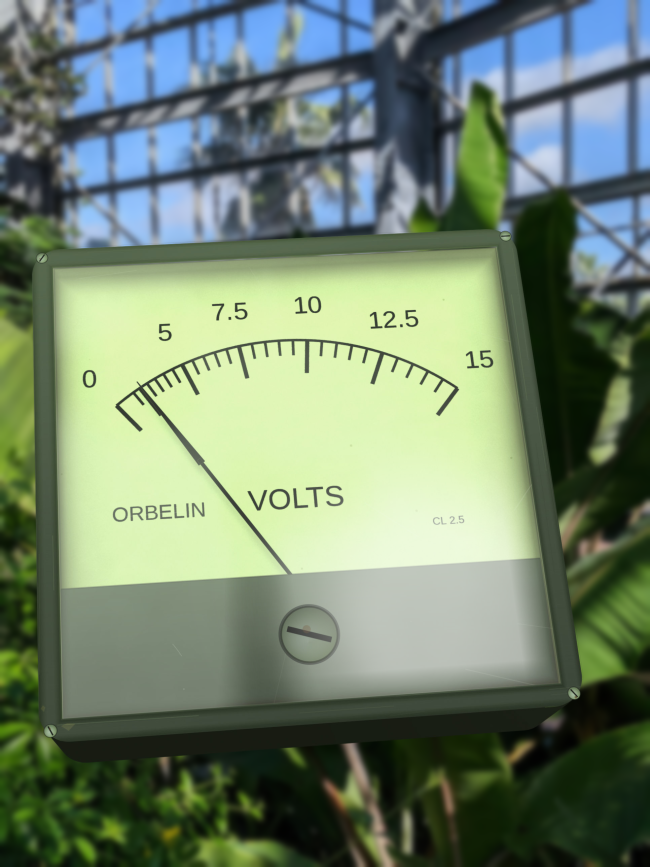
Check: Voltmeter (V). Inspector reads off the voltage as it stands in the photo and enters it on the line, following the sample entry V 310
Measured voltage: V 2.5
